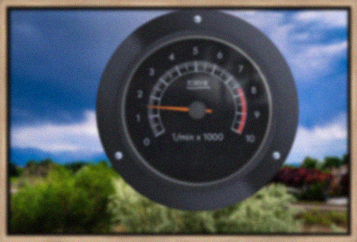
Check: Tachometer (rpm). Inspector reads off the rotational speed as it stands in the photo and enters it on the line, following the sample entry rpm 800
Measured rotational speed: rpm 1500
